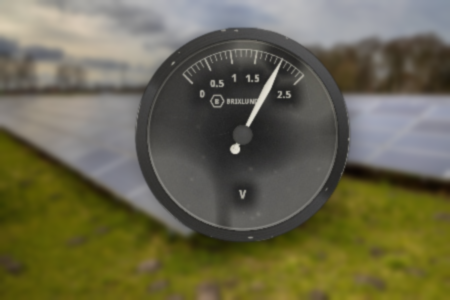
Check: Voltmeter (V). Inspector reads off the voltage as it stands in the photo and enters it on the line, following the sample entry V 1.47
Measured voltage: V 2
